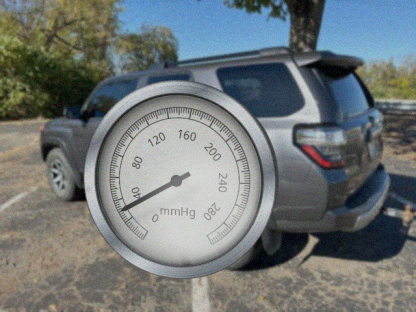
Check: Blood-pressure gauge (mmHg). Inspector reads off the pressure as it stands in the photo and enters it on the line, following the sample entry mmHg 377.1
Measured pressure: mmHg 30
